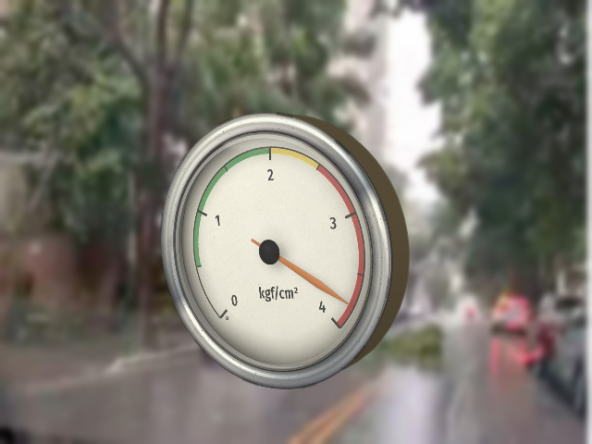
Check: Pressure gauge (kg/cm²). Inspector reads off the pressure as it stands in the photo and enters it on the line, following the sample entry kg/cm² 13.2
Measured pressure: kg/cm² 3.75
